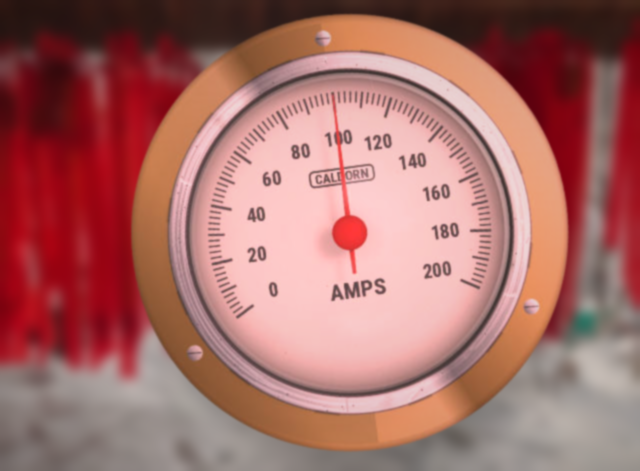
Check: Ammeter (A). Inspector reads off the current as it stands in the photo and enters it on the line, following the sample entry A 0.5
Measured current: A 100
